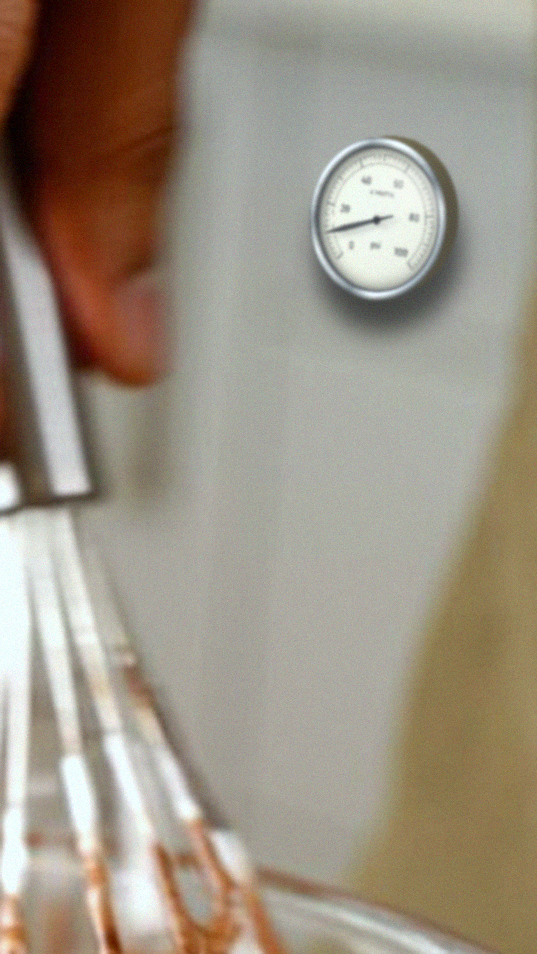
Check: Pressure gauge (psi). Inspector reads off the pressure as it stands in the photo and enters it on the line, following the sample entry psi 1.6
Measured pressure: psi 10
